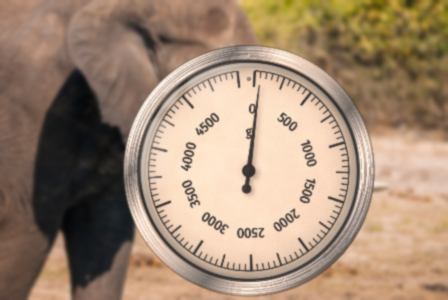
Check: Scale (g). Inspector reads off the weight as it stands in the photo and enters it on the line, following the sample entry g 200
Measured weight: g 50
